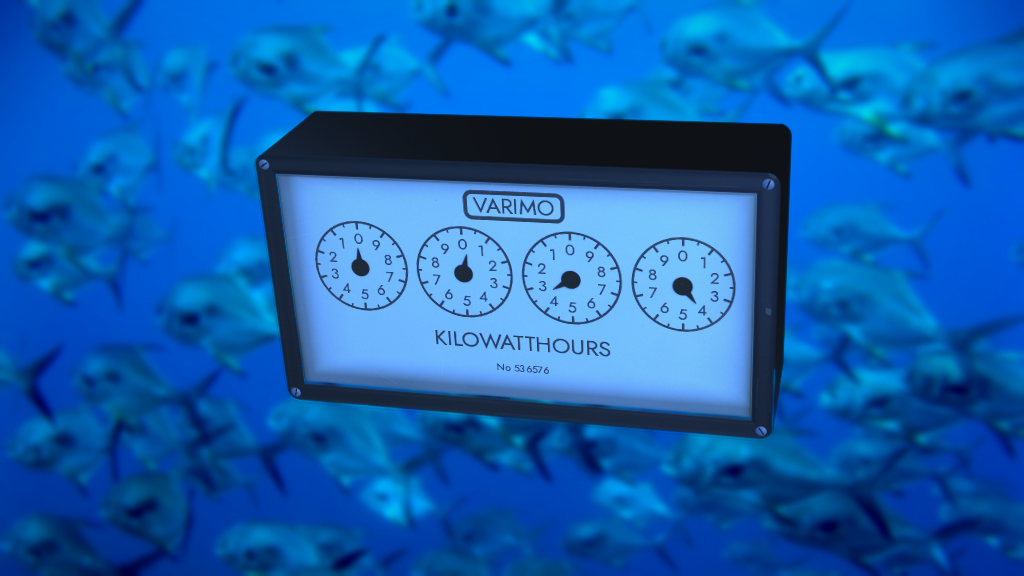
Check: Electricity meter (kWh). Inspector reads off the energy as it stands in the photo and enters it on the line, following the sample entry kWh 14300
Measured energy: kWh 34
